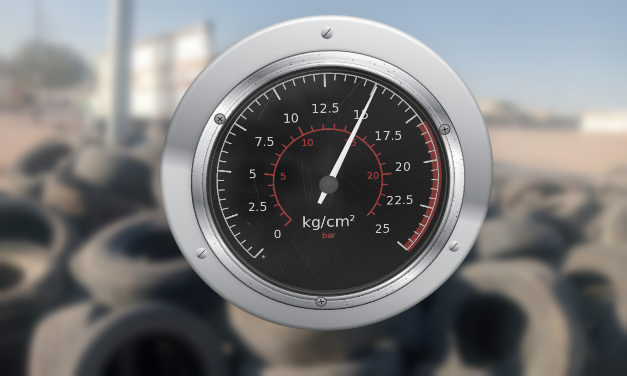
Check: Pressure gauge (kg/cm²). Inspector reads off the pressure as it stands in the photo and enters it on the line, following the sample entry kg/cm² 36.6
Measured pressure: kg/cm² 15
